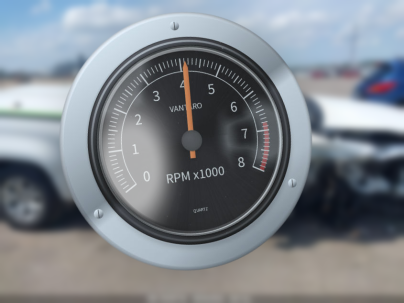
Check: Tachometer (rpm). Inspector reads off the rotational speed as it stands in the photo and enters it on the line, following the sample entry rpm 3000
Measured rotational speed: rpm 4100
